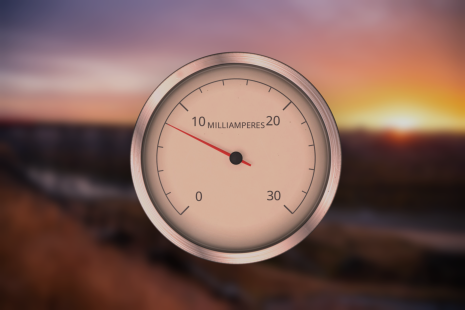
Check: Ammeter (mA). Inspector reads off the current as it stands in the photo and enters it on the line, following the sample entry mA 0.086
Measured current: mA 8
